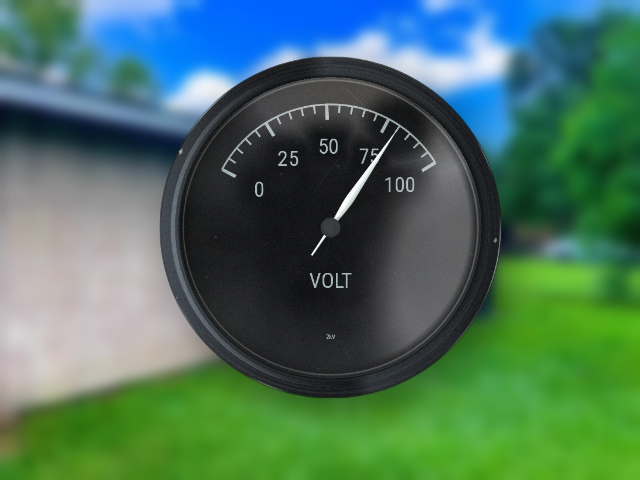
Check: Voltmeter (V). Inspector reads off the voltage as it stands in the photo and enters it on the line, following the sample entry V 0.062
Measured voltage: V 80
